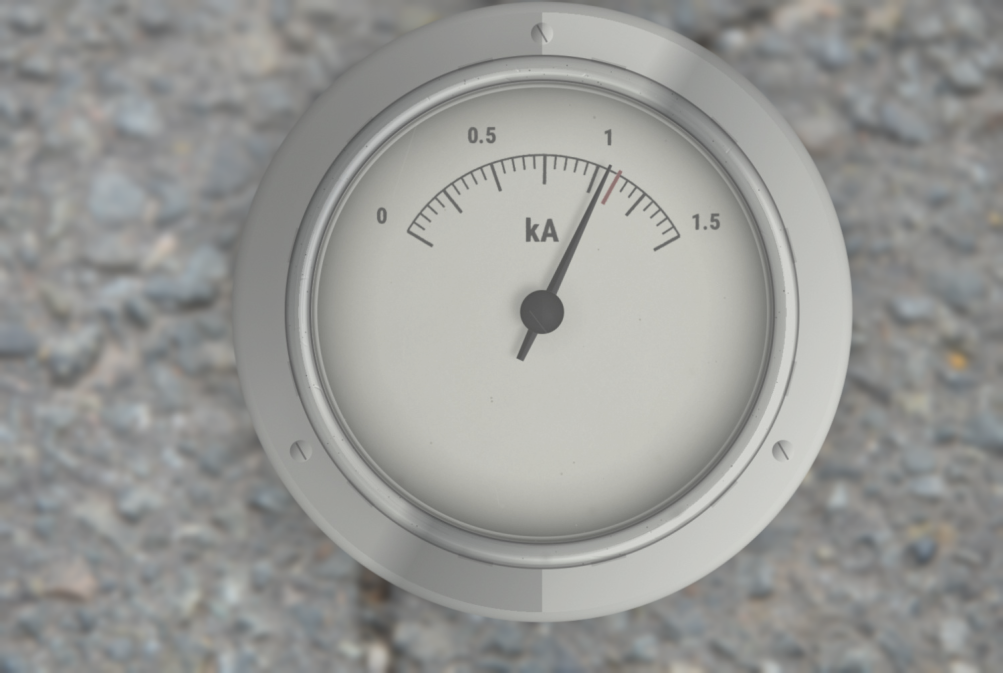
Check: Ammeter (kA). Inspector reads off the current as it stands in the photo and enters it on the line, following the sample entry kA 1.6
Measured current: kA 1.05
